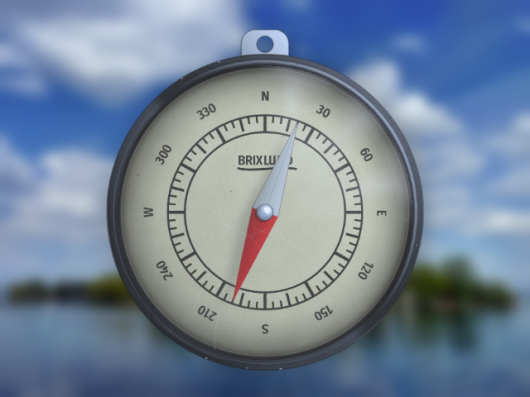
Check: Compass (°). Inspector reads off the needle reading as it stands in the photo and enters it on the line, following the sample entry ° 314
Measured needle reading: ° 200
